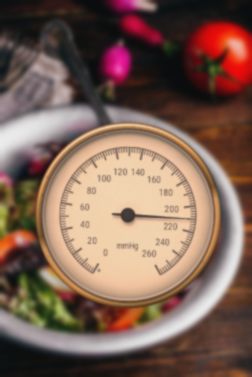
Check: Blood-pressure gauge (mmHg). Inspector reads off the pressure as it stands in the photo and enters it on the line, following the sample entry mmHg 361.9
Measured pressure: mmHg 210
